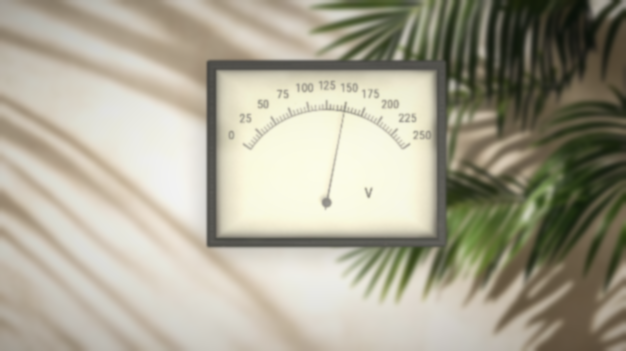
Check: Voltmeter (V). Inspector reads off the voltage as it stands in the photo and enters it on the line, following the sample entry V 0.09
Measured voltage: V 150
